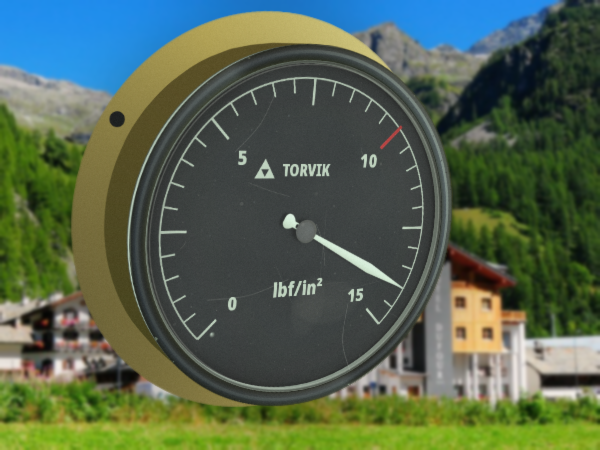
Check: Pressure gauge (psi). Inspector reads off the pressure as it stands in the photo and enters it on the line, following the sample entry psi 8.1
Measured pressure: psi 14
